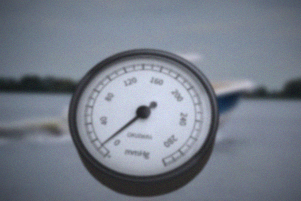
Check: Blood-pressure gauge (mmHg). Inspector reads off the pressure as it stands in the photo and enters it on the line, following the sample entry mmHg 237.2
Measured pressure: mmHg 10
